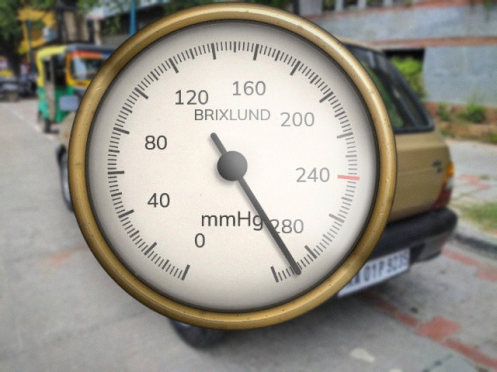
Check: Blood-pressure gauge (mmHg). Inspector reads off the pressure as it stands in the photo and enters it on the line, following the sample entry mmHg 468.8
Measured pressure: mmHg 290
